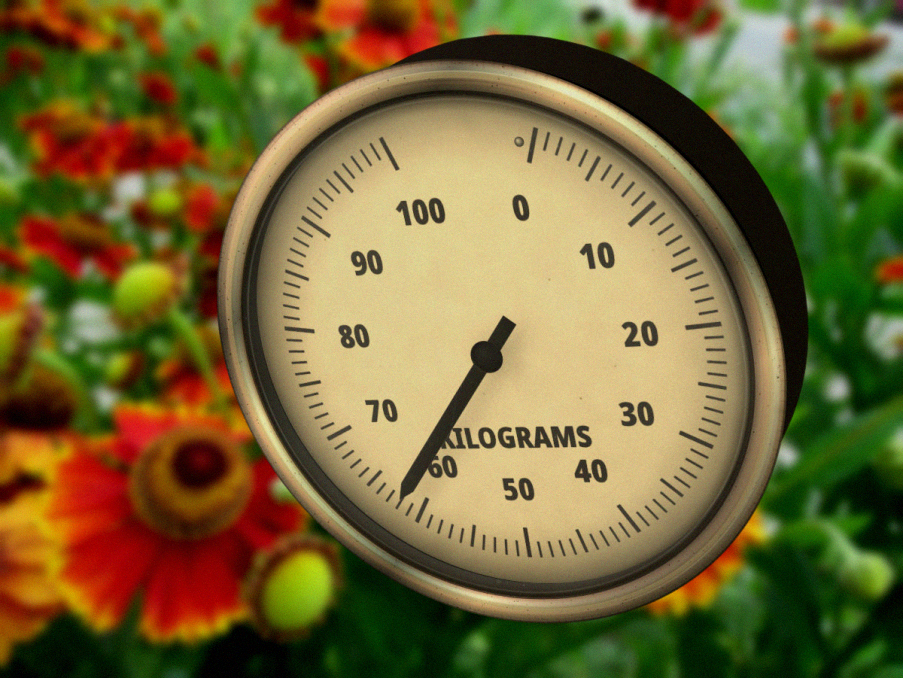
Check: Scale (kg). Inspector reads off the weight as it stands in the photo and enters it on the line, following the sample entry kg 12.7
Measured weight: kg 62
